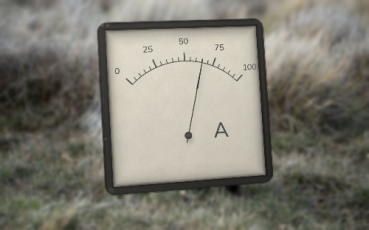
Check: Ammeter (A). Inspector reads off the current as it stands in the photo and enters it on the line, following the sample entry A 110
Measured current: A 65
